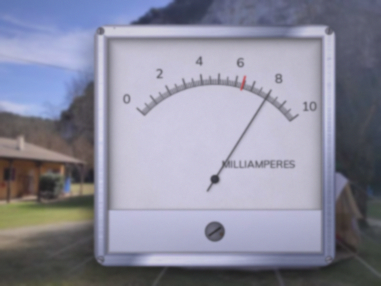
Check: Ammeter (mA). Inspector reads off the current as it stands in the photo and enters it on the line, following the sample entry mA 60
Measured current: mA 8
